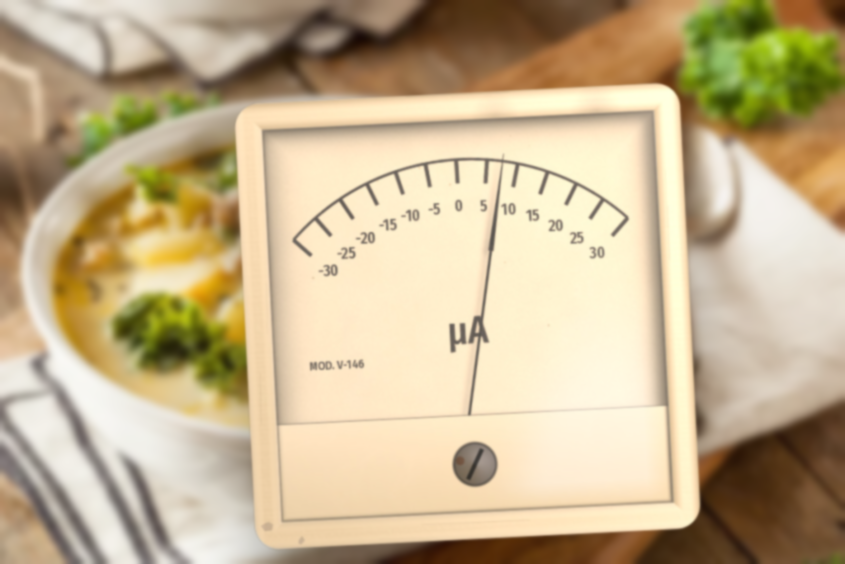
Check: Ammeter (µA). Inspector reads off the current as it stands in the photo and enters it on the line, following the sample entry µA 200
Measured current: µA 7.5
